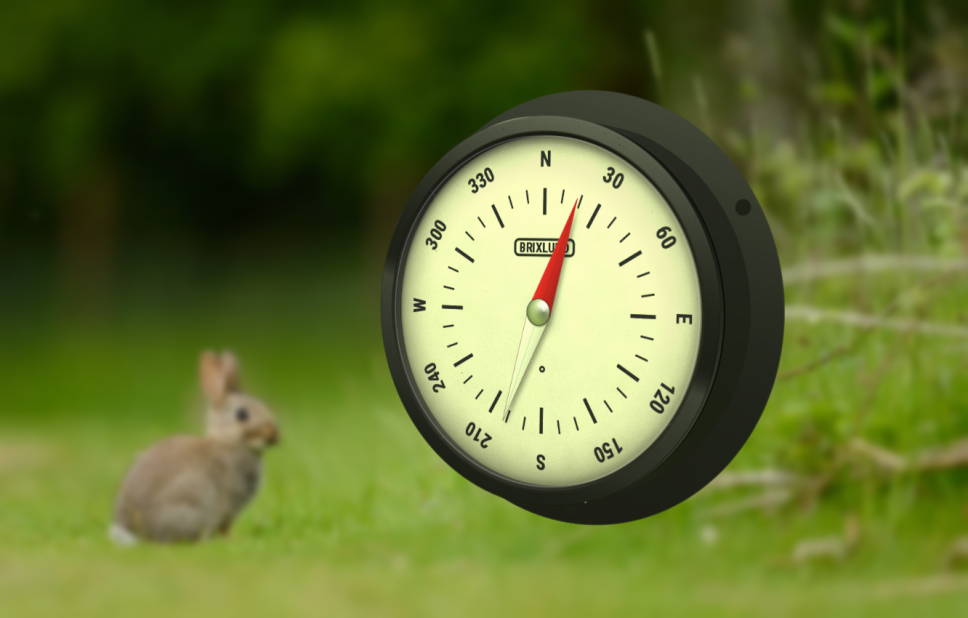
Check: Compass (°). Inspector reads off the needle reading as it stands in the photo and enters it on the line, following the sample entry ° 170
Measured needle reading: ° 20
